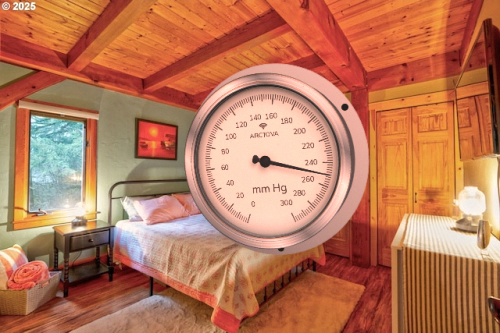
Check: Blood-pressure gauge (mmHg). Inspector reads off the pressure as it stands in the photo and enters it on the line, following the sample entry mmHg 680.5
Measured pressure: mmHg 250
